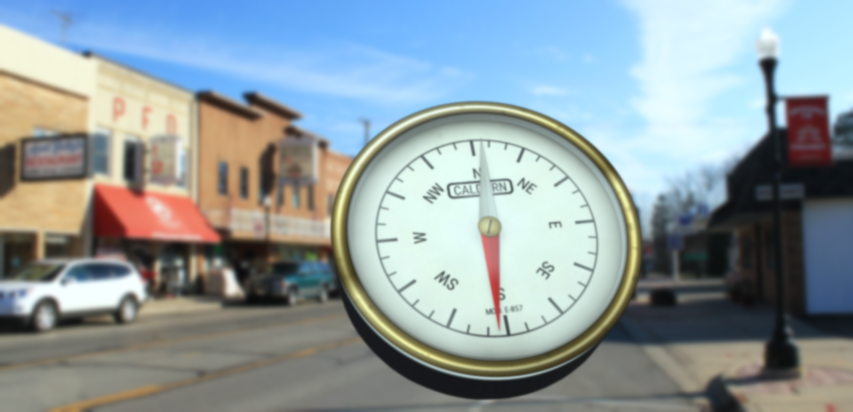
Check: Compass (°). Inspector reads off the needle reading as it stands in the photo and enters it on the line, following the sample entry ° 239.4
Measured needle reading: ° 185
